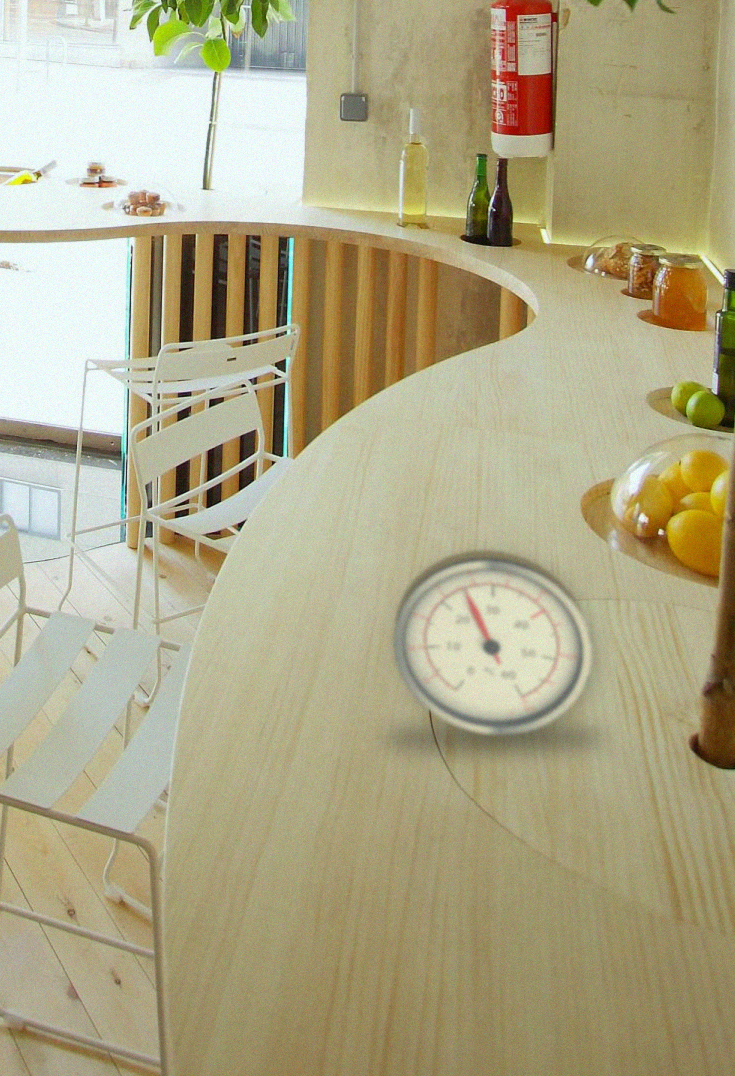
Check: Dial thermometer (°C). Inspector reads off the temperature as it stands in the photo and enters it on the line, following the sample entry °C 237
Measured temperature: °C 25
